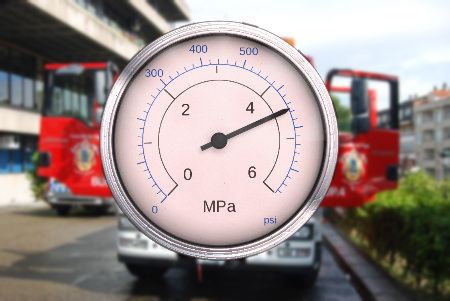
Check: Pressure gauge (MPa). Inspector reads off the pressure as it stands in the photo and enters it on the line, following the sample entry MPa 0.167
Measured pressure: MPa 4.5
